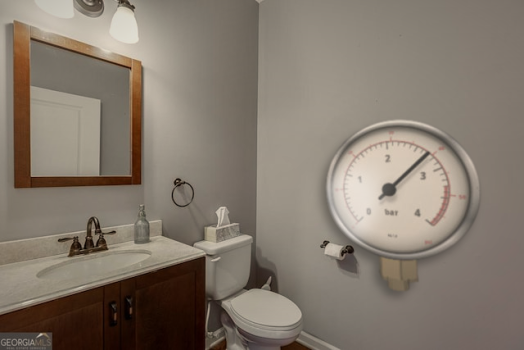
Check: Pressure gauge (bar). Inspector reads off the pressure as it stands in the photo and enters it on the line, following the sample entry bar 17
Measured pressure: bar 2.7
